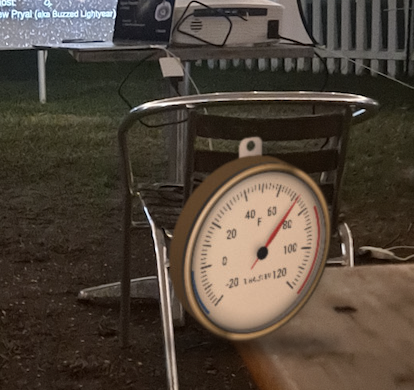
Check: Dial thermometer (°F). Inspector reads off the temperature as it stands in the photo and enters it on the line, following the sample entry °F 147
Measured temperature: °F 70
